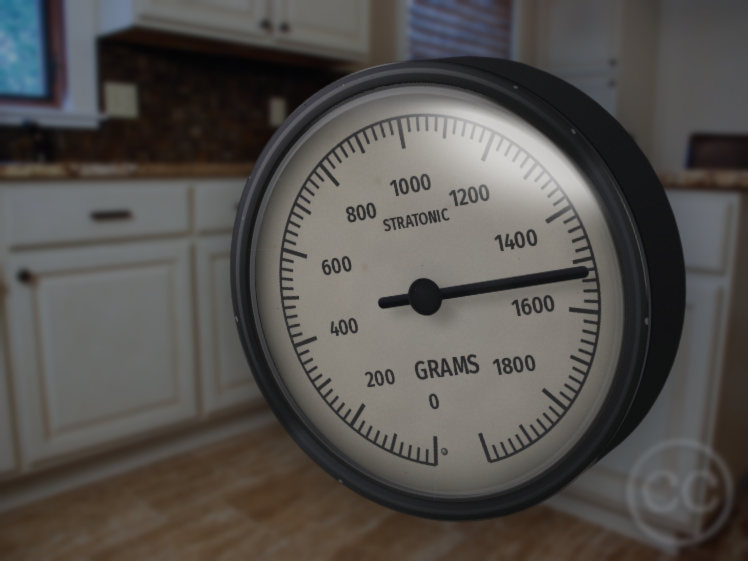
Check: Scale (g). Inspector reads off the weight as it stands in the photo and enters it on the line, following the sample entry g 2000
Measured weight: g 1520
